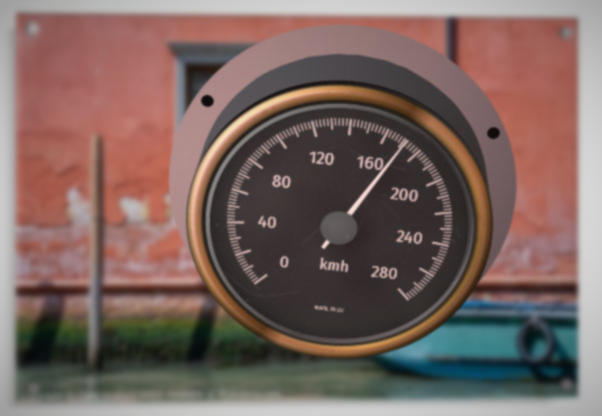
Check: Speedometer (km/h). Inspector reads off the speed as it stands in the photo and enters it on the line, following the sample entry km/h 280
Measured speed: km/h 170
